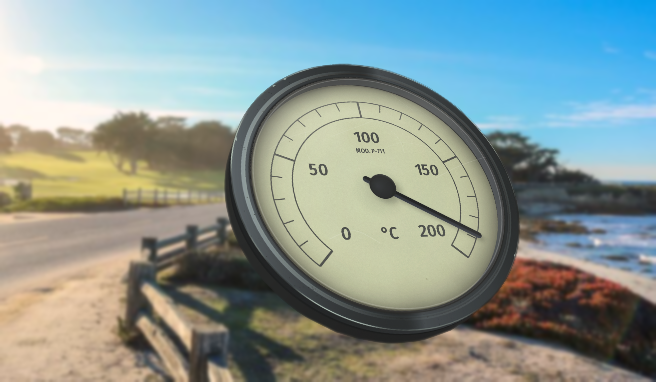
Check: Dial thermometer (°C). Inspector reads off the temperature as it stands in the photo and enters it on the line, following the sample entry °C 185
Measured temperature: °C 190
